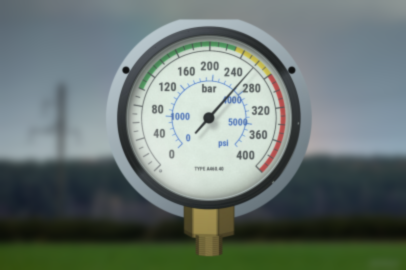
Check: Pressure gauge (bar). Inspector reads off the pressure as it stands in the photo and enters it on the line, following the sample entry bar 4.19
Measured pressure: bar 260
